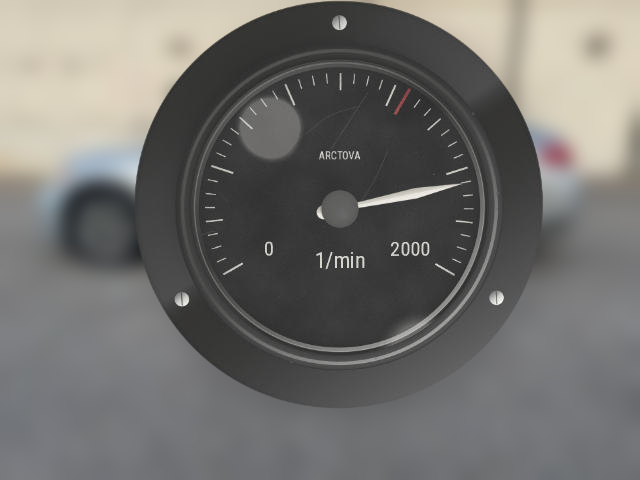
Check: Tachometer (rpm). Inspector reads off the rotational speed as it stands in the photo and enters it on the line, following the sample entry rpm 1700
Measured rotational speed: rpm 1650
